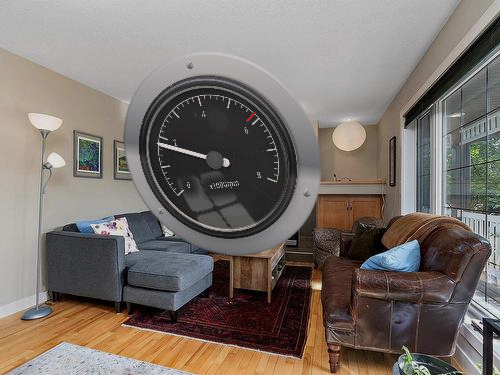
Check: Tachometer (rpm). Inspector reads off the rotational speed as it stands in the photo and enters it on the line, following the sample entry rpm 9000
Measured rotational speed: rpm 1800
